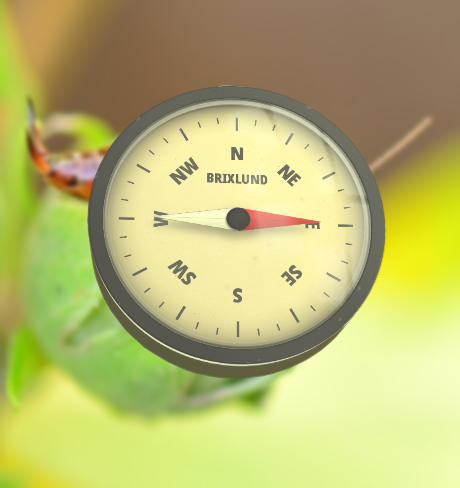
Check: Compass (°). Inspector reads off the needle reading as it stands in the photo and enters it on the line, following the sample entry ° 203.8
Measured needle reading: ° 90
